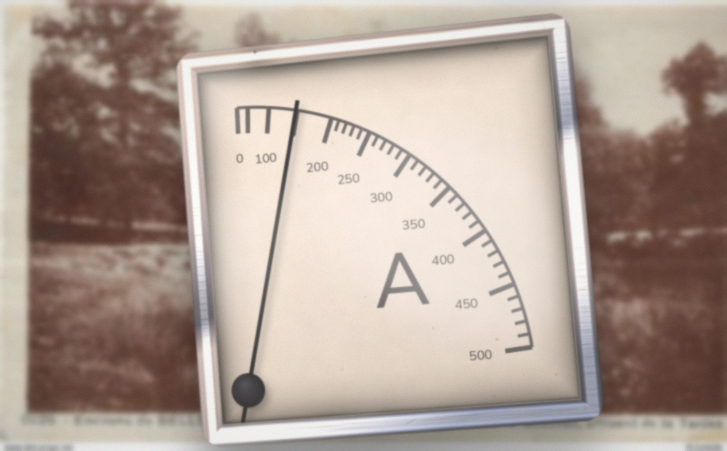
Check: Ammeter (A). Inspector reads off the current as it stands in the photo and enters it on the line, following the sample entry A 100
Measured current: A 150
